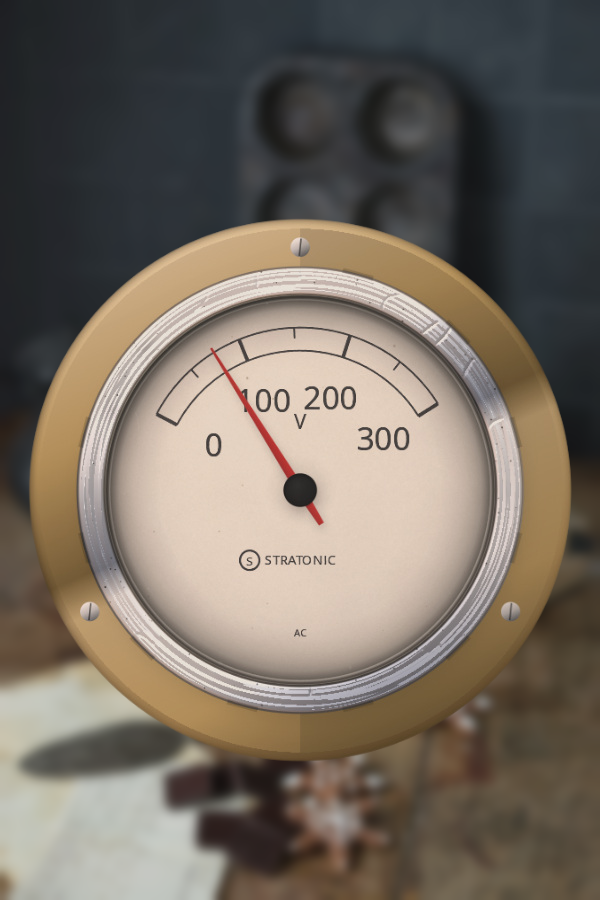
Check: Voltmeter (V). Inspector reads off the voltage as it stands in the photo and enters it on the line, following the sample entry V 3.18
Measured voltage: V 75
